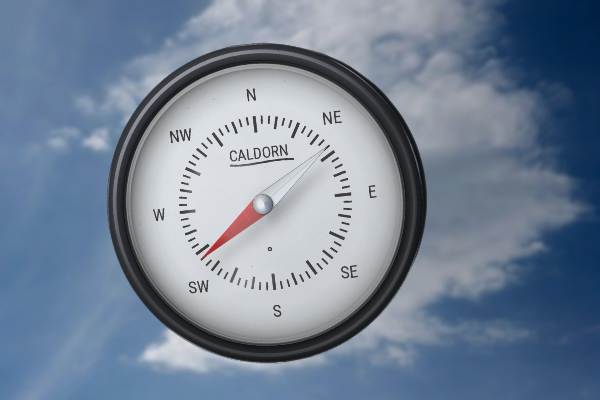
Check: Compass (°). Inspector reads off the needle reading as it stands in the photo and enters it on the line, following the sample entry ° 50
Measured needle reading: ° 235
